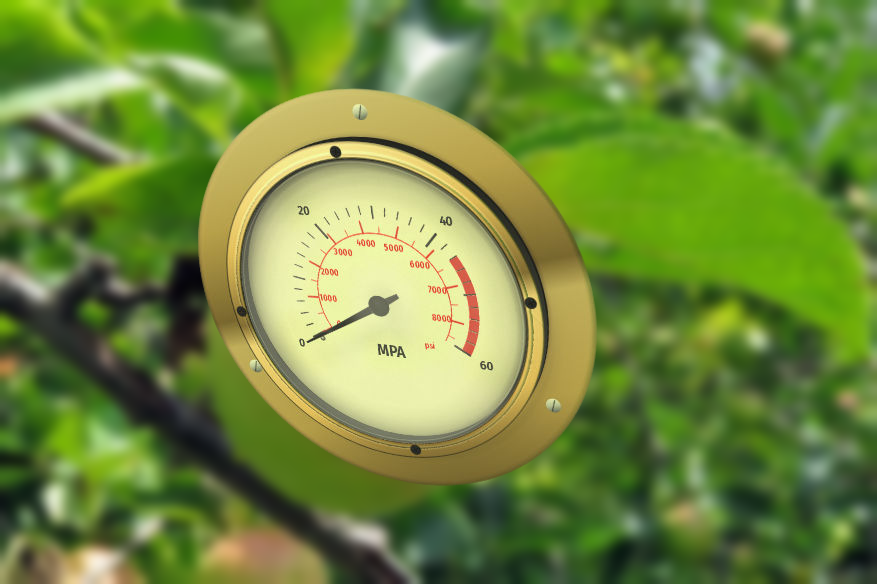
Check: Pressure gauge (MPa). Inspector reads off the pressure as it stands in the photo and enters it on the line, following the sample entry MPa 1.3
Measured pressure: MPa 0
